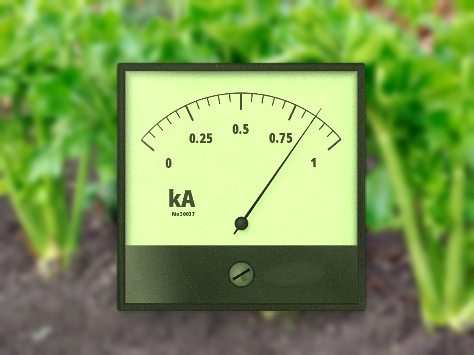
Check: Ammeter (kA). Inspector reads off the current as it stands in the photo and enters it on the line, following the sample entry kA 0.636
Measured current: kA 0.85
